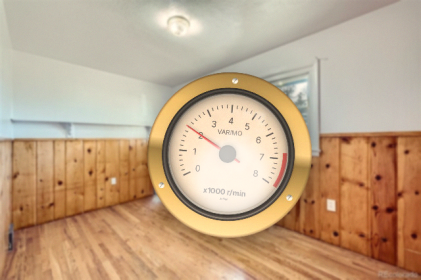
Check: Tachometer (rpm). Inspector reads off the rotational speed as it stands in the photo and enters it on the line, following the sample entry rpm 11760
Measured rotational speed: rpm 2000
